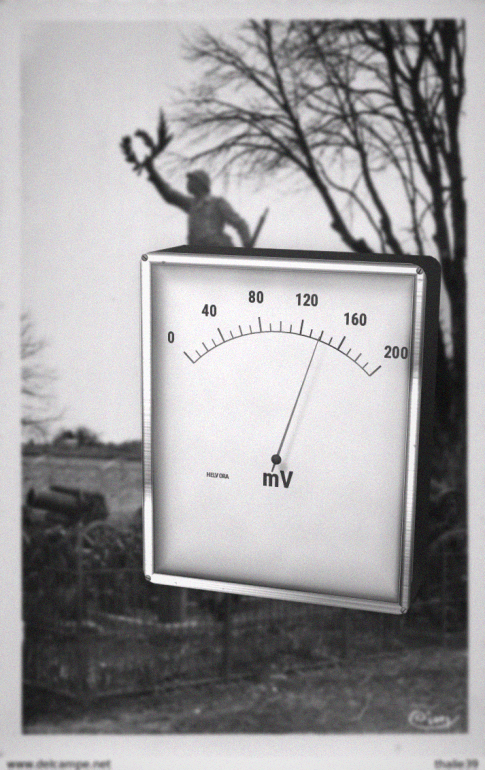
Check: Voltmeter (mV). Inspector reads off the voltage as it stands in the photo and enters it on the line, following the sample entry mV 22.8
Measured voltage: mV 140
